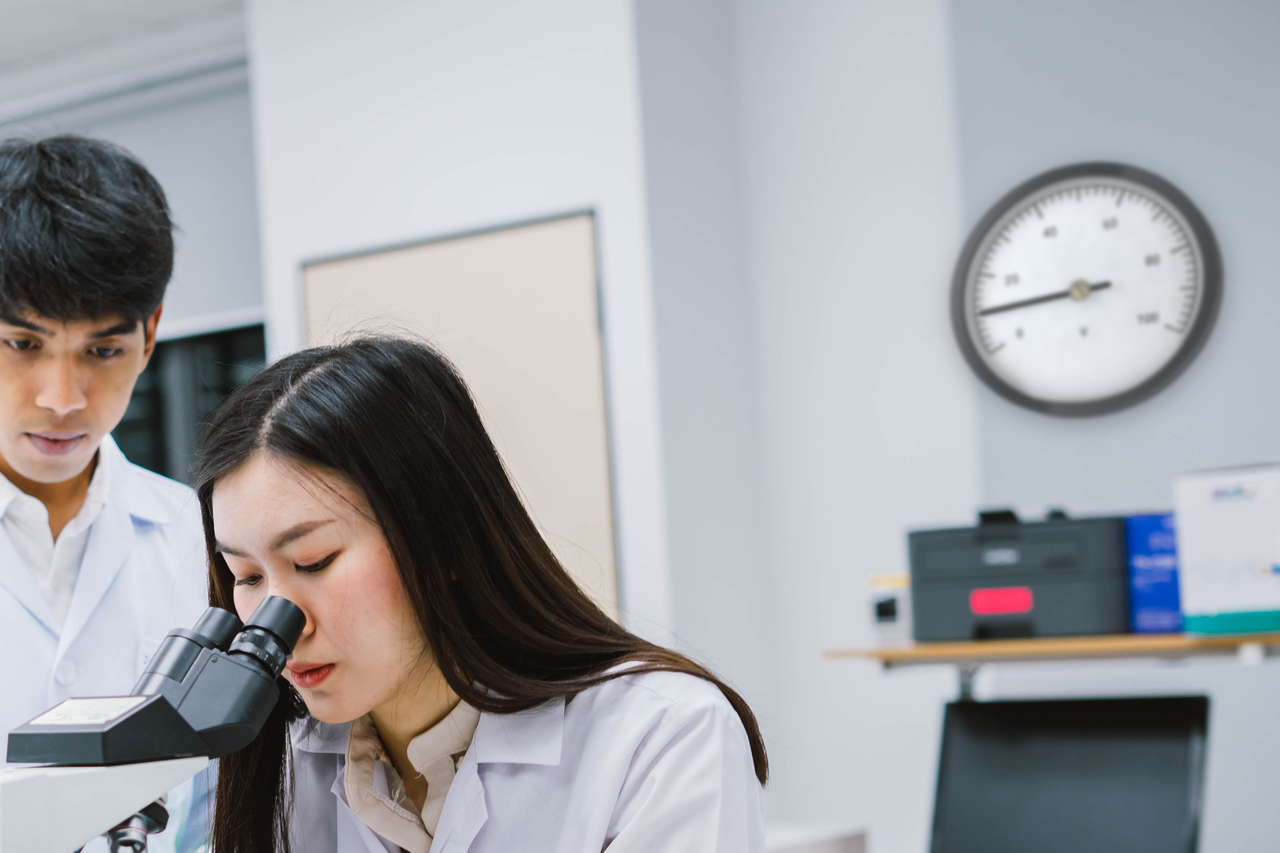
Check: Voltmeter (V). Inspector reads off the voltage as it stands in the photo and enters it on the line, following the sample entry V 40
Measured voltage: V 10
